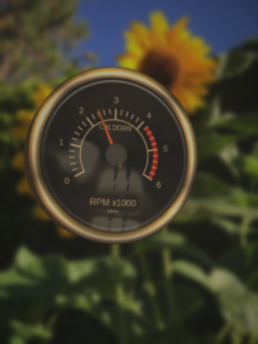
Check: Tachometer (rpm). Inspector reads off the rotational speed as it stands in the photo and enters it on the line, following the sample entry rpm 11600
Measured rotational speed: rpm 2400
